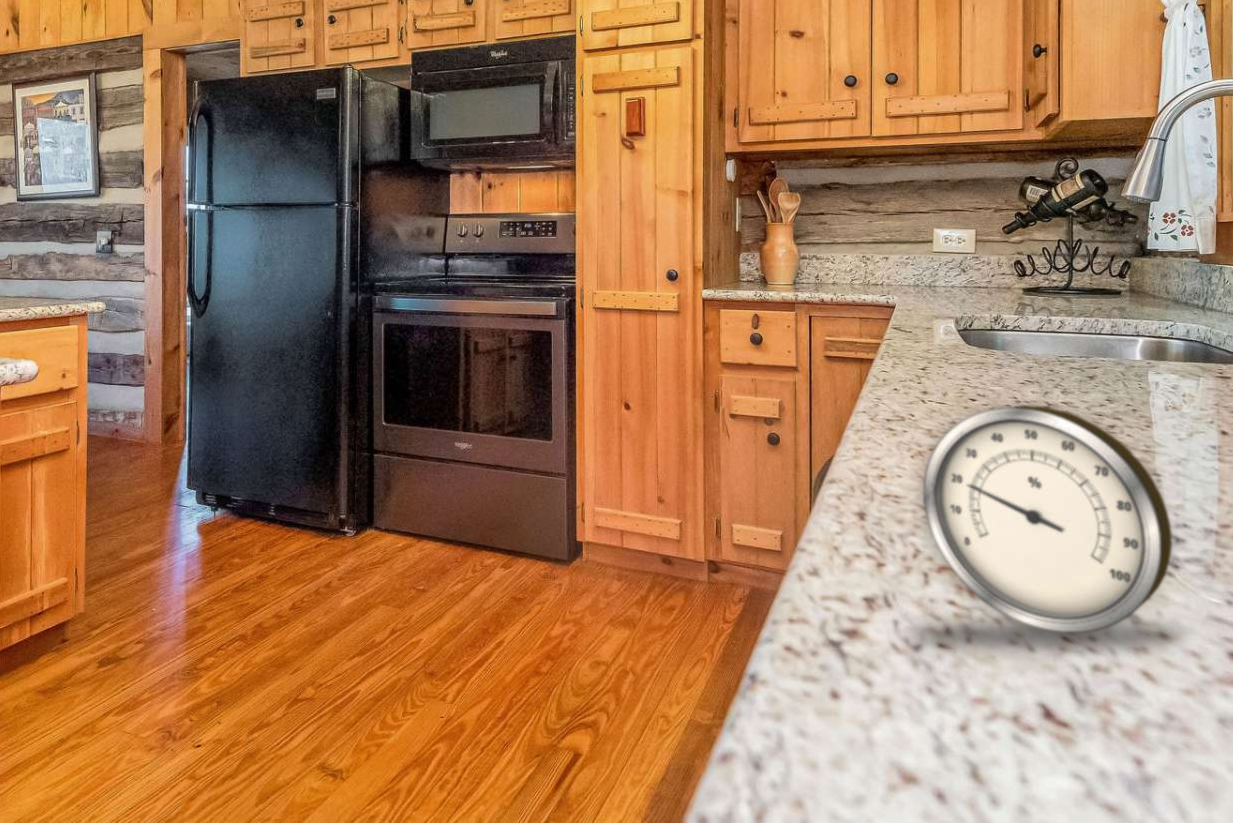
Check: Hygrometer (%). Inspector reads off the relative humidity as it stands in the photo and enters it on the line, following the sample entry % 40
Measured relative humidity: % 20
